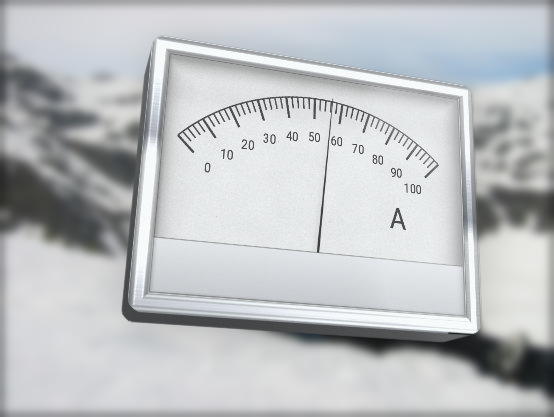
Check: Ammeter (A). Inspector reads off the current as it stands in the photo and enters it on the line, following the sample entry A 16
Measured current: A 56
